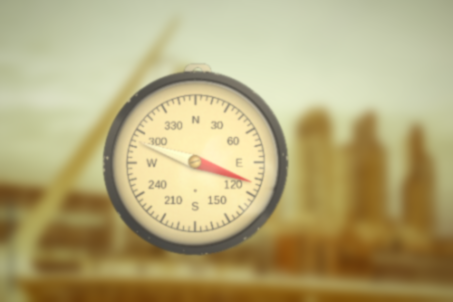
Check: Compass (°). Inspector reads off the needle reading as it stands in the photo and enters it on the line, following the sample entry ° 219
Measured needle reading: ° 110
